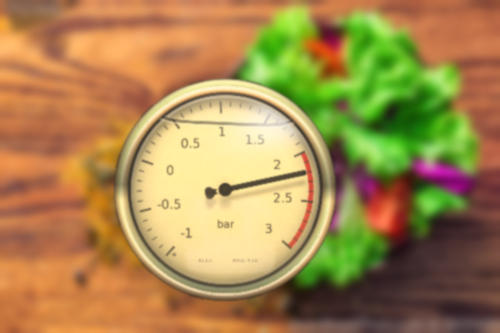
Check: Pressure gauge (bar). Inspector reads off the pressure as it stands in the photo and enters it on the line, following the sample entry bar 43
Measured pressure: bar 2.2
